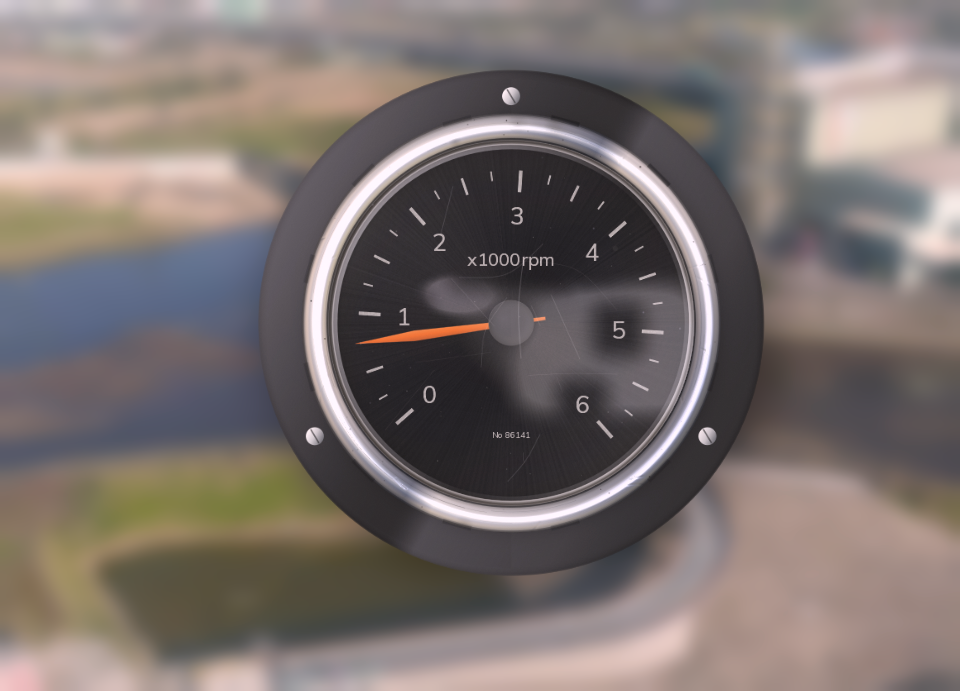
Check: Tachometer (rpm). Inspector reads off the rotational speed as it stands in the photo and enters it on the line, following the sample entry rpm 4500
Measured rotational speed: rpm 750
